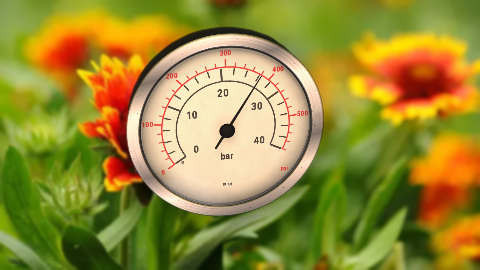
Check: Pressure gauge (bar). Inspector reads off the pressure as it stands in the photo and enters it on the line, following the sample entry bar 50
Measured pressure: bar 26
